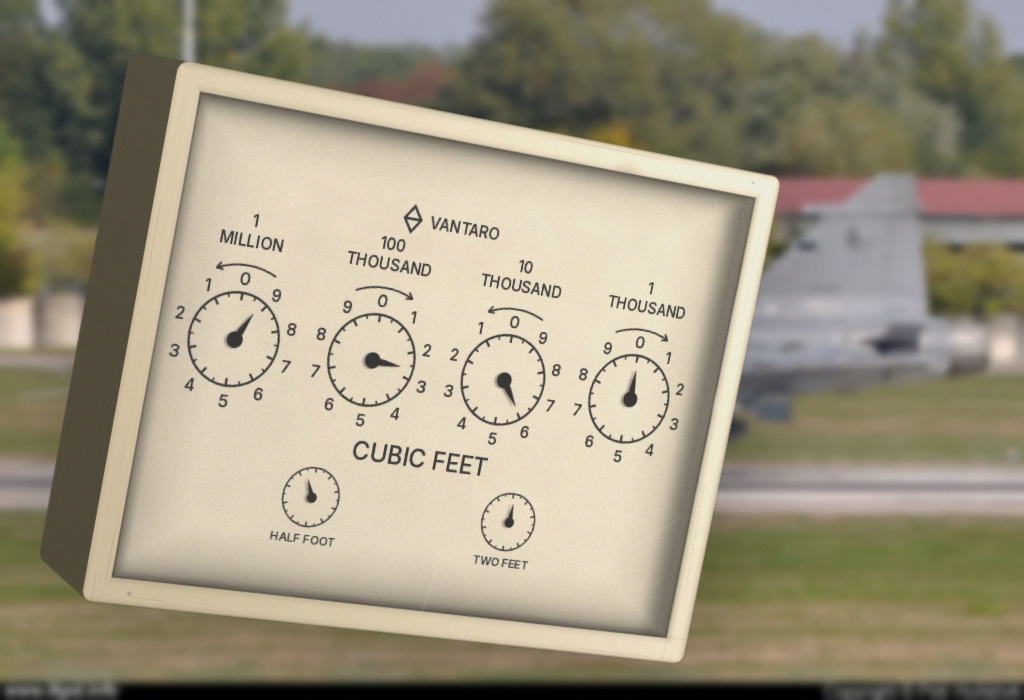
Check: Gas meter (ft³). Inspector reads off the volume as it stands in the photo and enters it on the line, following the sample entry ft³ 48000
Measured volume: ft³ 926000
